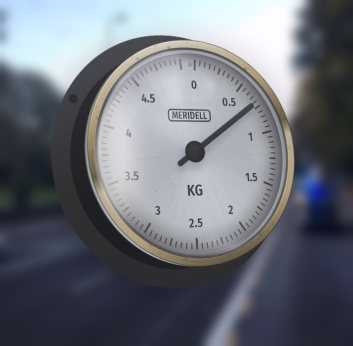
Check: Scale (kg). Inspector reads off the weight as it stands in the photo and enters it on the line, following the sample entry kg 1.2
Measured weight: kg 0.7
